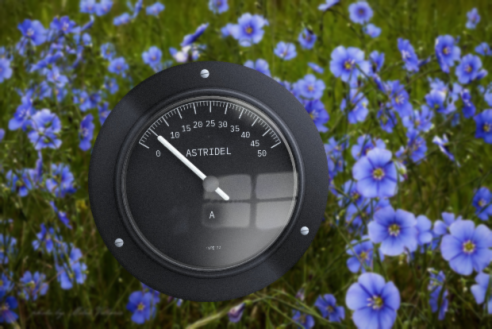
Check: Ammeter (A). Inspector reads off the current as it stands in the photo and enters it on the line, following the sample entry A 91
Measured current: A 5
